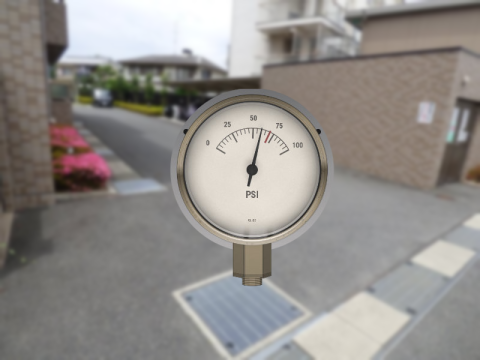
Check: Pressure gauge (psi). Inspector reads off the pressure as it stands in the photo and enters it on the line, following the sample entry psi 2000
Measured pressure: psi 60
